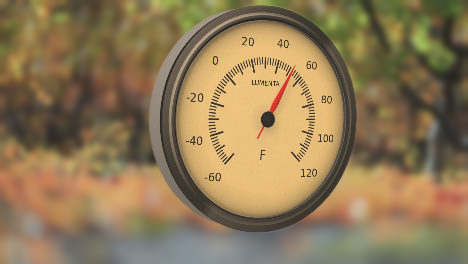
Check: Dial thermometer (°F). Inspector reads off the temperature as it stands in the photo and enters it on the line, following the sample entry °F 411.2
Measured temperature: °F 50
